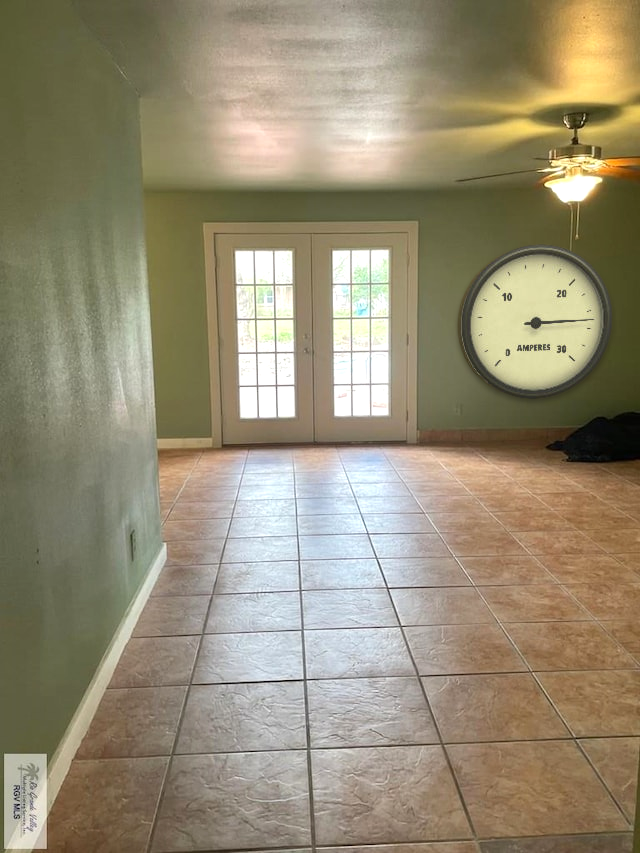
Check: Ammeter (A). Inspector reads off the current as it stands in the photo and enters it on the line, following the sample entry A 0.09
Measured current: A 25
